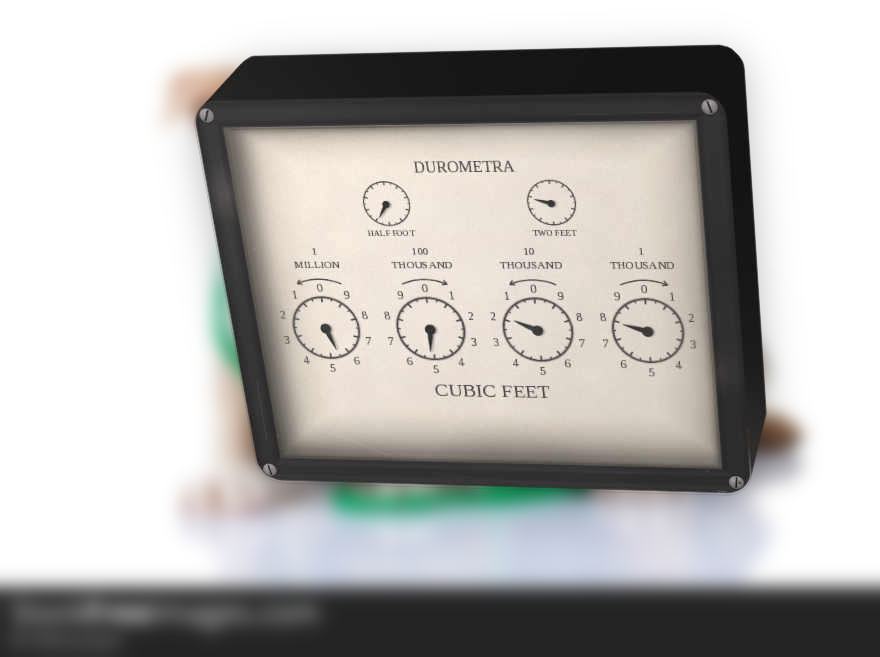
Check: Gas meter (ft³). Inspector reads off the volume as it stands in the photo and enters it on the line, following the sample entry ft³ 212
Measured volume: ft³ 551800
